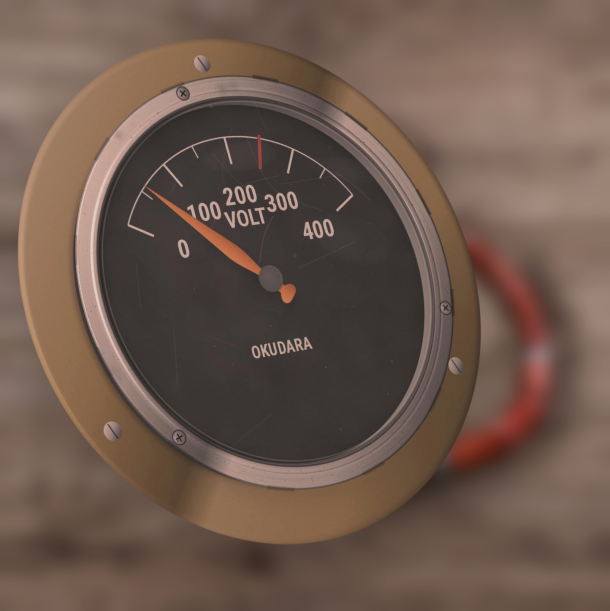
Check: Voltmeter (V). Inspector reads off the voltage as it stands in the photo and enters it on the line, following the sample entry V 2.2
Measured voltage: V 50
